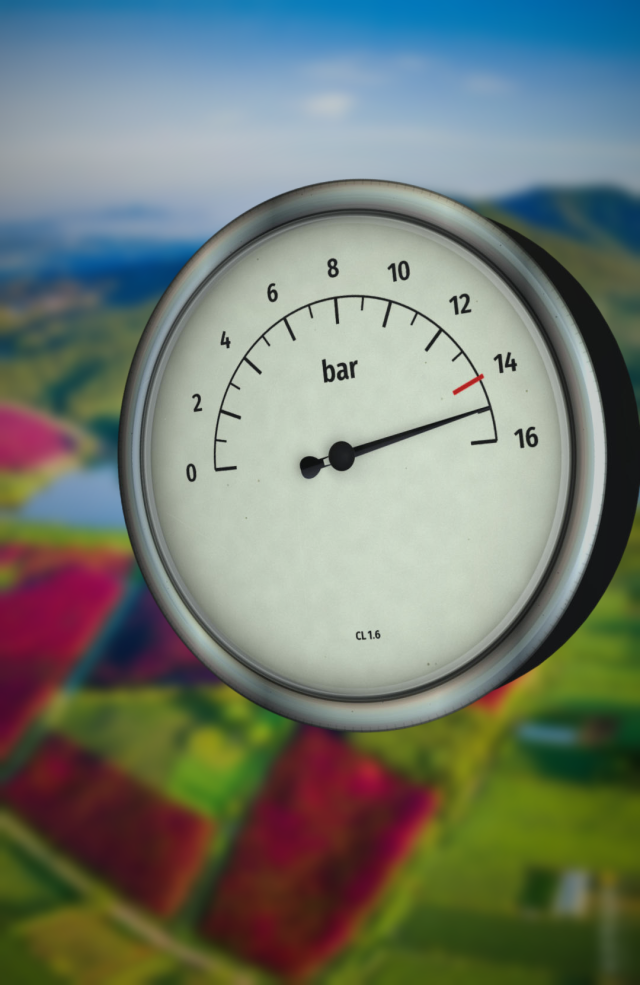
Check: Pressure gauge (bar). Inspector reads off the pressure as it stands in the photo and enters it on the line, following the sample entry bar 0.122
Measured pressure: bar 15
